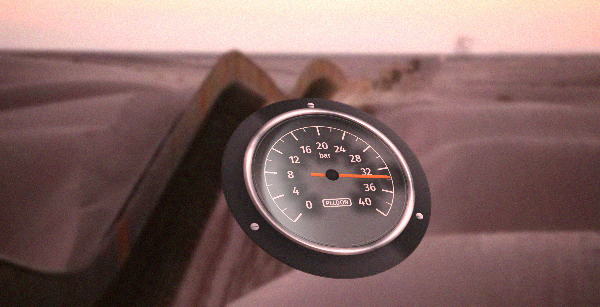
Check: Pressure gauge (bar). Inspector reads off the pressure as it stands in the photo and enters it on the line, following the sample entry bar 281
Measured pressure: bar 34
